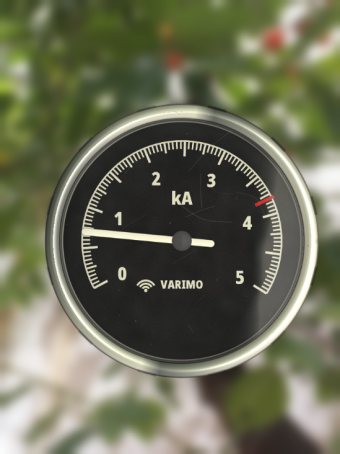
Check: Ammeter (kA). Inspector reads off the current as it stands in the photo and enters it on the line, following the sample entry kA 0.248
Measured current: kA 0.7
